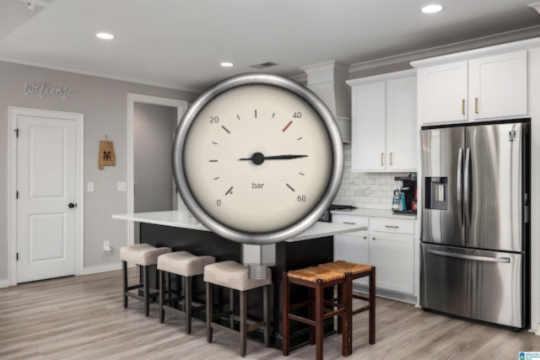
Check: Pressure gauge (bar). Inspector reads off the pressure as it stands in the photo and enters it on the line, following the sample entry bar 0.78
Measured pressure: bar 50
